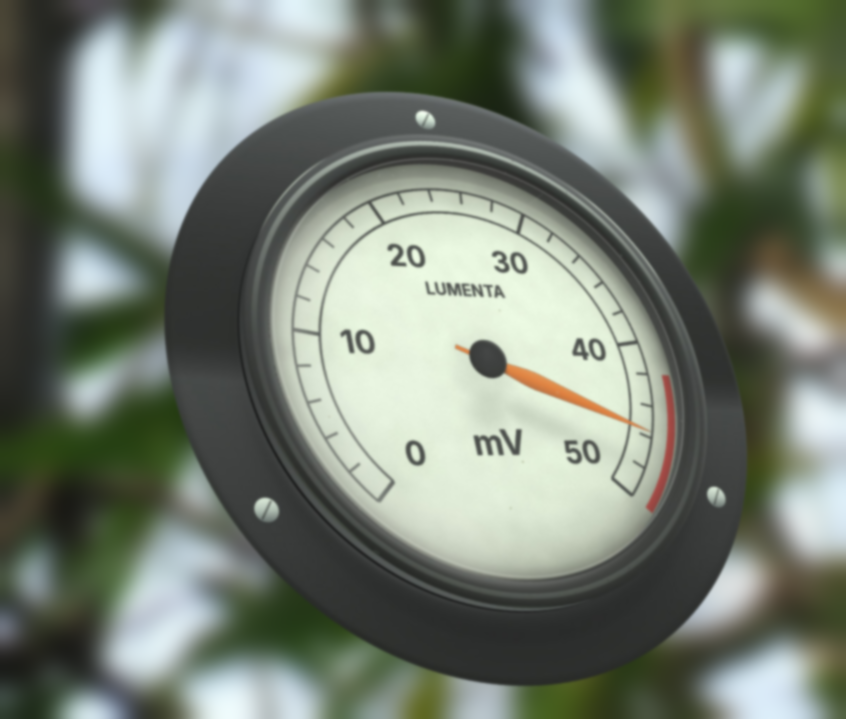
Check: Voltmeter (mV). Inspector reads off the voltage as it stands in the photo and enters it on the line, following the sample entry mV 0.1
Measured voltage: mV 46
